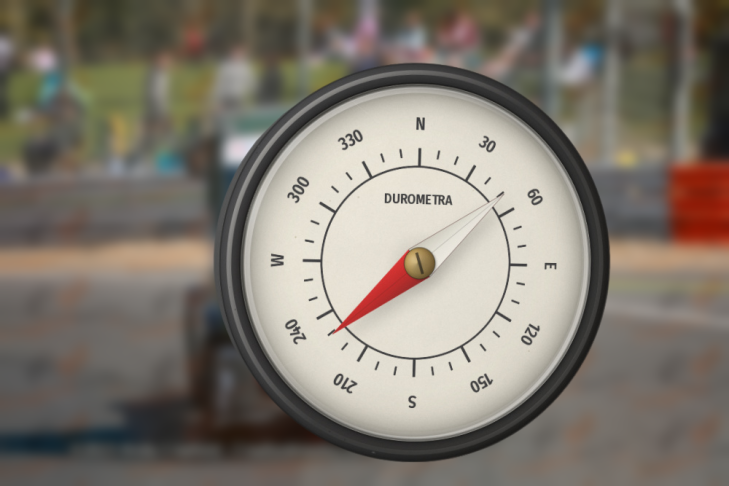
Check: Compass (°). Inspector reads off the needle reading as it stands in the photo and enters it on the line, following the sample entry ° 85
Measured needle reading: ° 230
